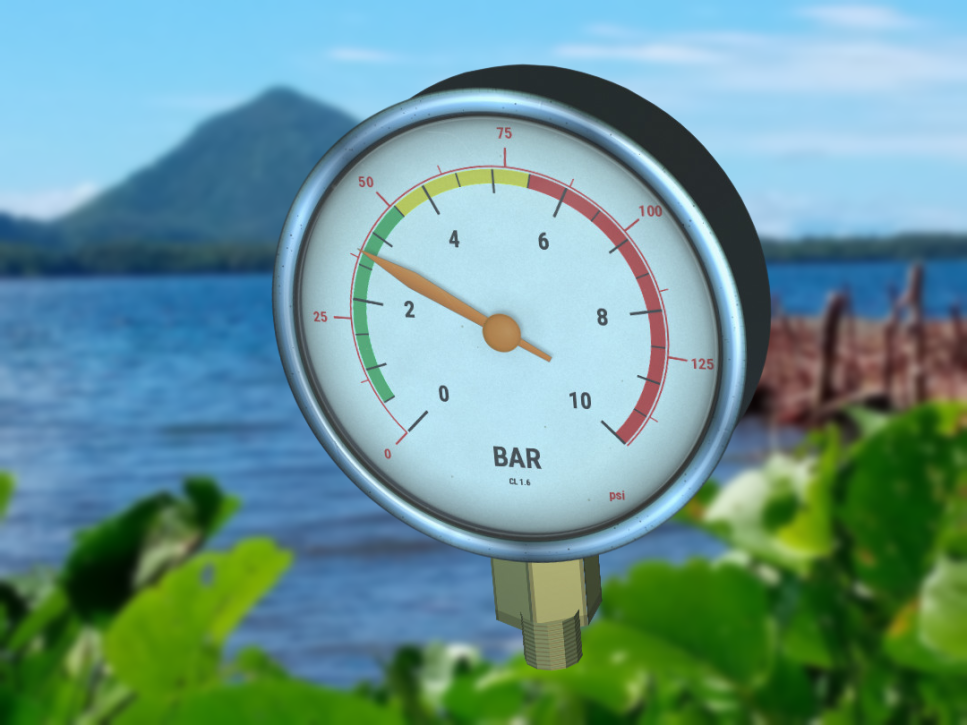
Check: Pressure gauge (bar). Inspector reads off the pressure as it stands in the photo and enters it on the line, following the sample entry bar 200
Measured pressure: bar 2.75
